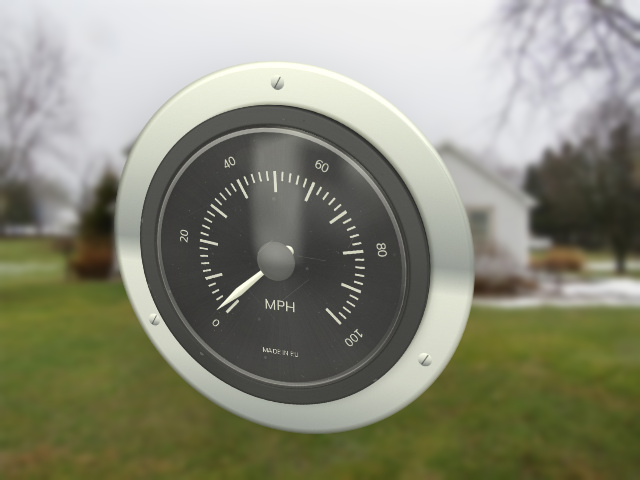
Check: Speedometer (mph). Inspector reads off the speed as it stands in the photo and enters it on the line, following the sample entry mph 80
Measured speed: mph 2
